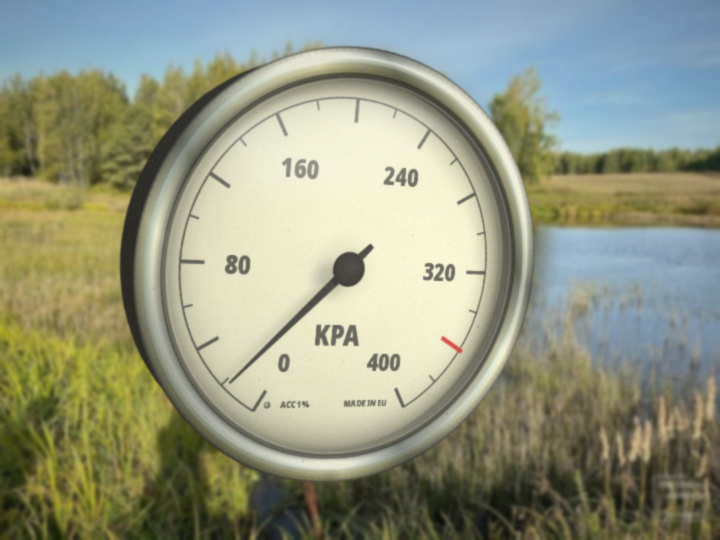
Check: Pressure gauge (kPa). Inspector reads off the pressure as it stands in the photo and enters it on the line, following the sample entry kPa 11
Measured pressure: kPa 20
